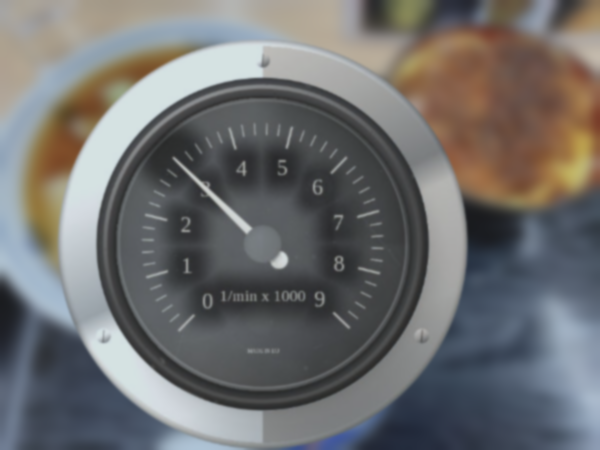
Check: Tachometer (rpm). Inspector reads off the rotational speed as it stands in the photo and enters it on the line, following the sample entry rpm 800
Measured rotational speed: rpm 3000
